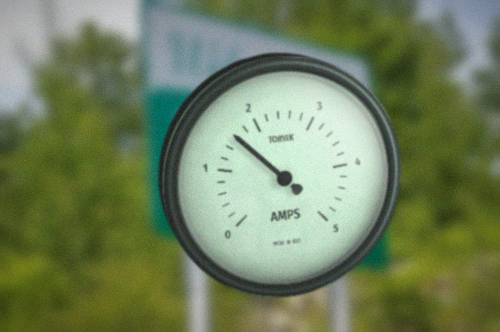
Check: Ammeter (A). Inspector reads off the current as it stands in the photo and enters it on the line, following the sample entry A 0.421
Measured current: A 1.6
